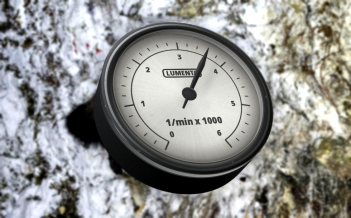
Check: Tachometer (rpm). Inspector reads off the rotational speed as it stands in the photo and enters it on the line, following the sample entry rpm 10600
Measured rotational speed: rpm 3600
